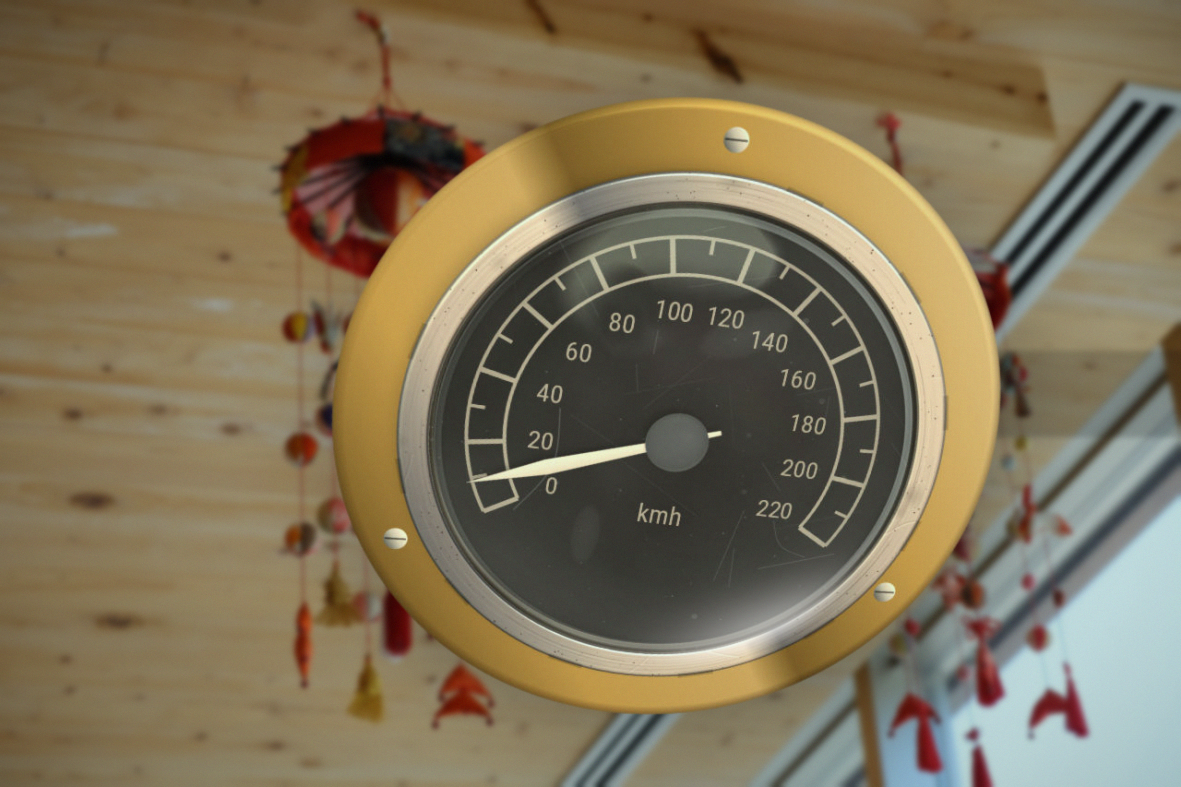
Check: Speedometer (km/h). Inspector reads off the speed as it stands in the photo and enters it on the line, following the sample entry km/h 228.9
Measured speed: km/h 10
